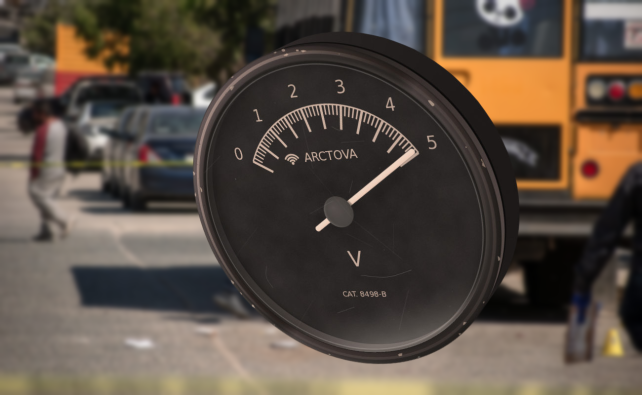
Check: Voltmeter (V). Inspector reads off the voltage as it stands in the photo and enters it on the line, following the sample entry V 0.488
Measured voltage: V 4.9
